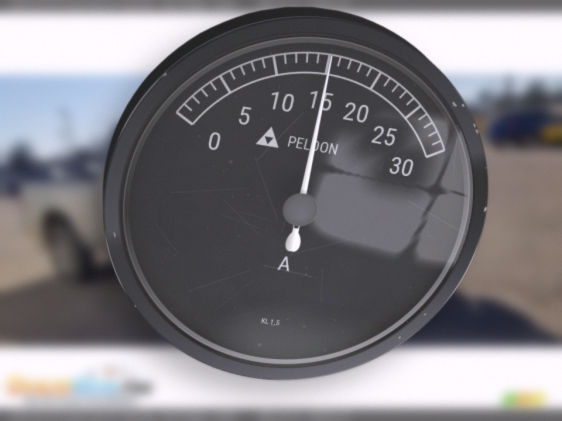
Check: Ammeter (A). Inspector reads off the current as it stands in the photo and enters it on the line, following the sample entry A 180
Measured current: A 15
